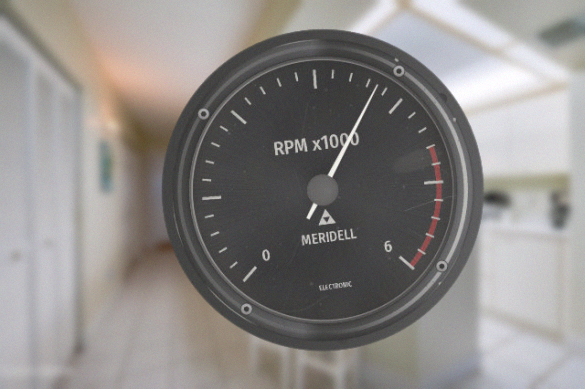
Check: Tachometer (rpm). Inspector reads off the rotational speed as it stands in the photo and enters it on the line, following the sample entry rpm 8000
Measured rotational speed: rpm 3700
